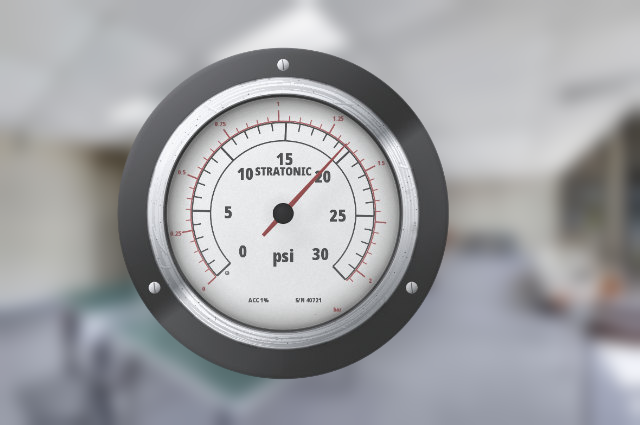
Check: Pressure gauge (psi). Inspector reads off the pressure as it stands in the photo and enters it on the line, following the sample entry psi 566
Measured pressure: psi 19.5
